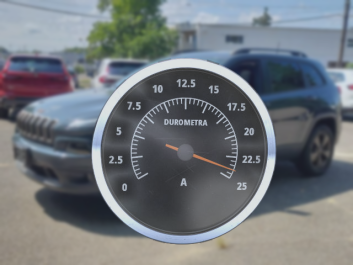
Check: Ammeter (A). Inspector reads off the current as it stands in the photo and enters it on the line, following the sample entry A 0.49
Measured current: A 24
